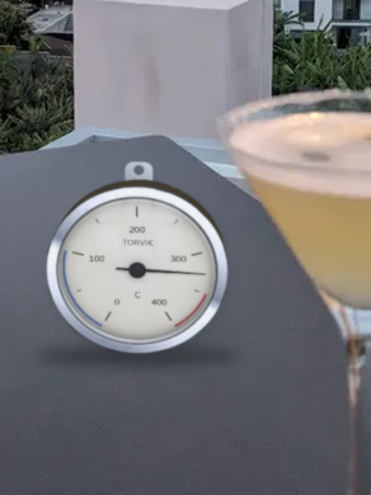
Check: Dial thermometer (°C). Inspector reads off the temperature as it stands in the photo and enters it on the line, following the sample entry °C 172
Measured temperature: °C 325
